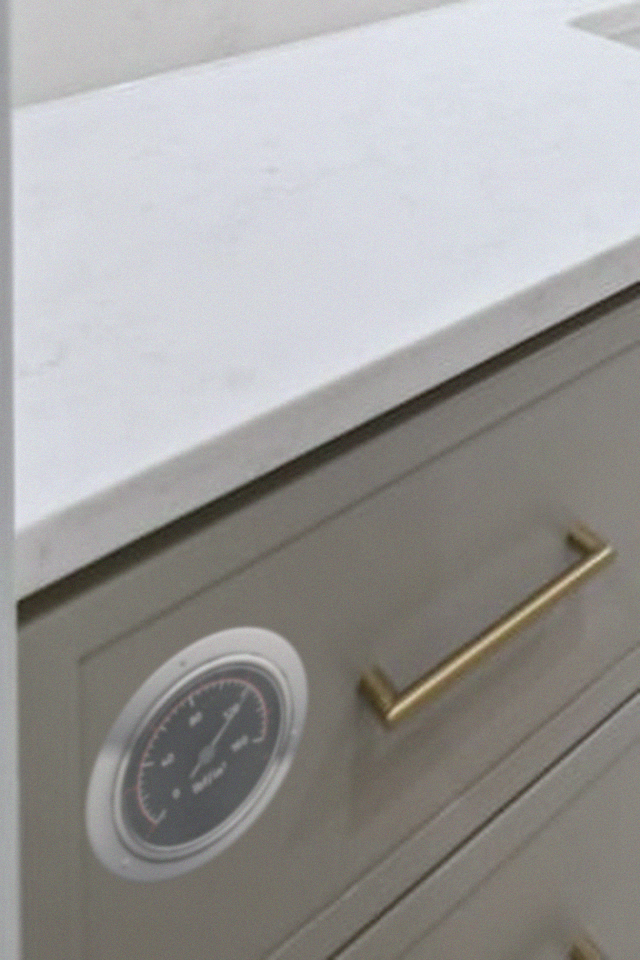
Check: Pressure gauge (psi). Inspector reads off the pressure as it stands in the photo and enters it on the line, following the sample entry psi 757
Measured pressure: psi 120
